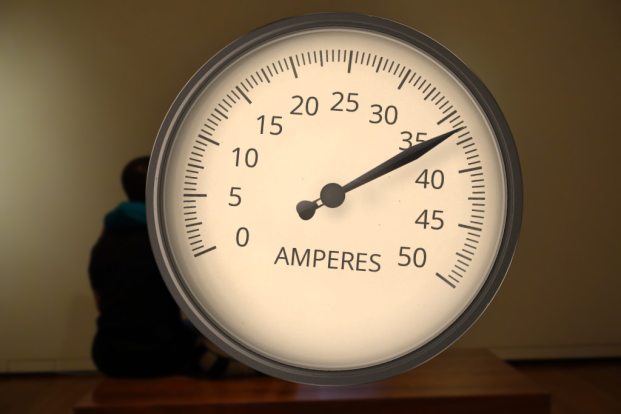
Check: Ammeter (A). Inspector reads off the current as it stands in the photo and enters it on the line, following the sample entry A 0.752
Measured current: A 36.5
